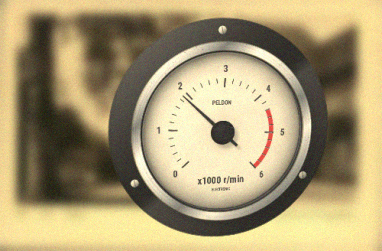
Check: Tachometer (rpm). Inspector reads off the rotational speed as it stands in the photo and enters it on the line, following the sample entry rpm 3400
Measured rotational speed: rpm 1900
